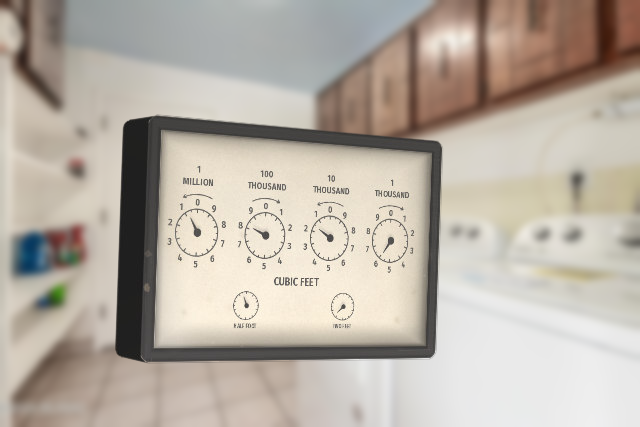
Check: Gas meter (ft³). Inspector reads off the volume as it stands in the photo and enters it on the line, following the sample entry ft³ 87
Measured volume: ft³ 81600
